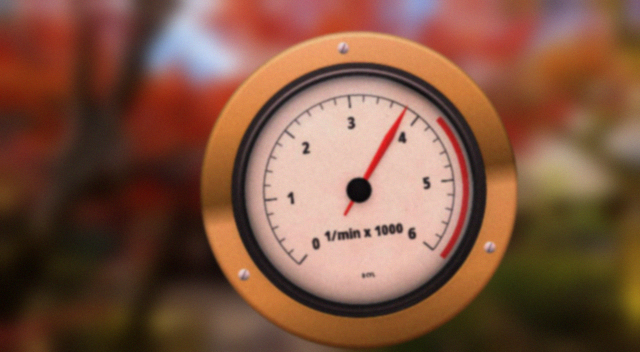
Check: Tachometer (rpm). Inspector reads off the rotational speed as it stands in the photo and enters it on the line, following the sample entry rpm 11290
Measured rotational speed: rpm 3800
